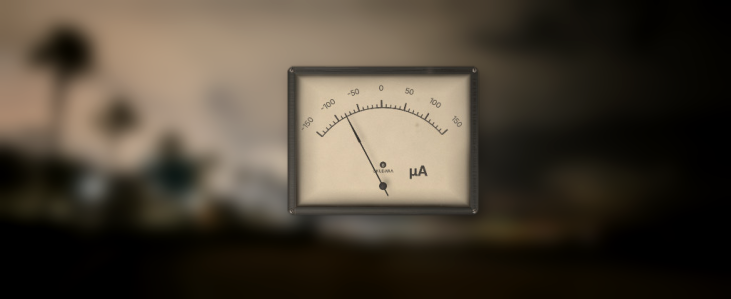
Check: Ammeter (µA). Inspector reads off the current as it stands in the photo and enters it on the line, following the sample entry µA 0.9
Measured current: µA -80
